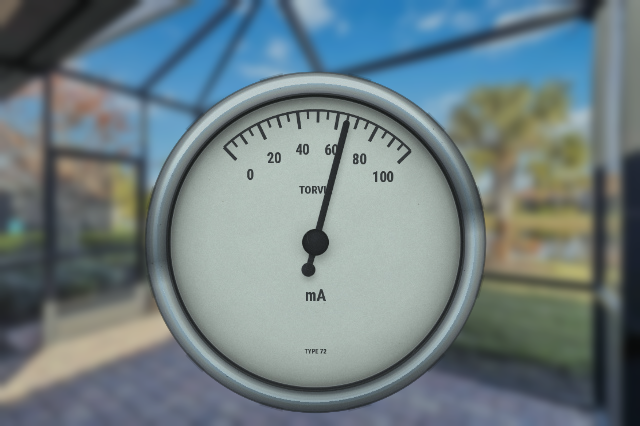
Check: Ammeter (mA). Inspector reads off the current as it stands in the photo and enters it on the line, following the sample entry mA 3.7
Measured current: mA 65
